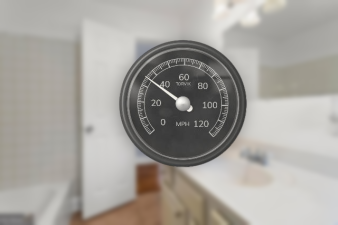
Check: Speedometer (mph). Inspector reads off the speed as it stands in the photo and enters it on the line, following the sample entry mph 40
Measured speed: mph 35
